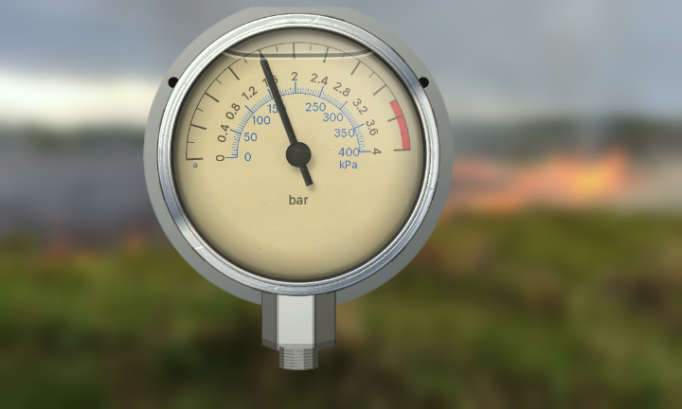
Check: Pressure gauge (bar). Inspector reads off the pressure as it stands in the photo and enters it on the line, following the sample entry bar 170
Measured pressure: bar 1.6
